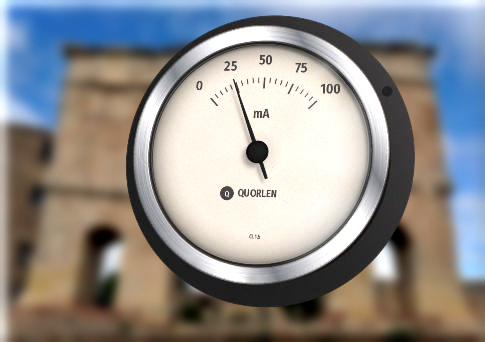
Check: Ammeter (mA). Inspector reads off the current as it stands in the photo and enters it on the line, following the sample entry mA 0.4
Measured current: mA 25
